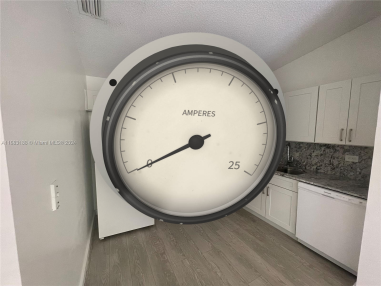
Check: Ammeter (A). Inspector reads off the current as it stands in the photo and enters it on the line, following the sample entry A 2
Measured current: A 0
